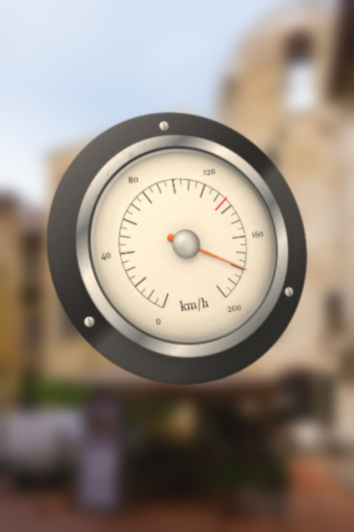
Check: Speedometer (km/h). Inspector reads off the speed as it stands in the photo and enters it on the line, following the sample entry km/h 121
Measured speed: km/h 180
